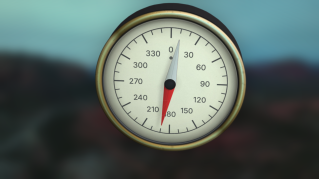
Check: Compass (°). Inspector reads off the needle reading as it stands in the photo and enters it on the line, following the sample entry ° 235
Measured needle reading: ° 190
